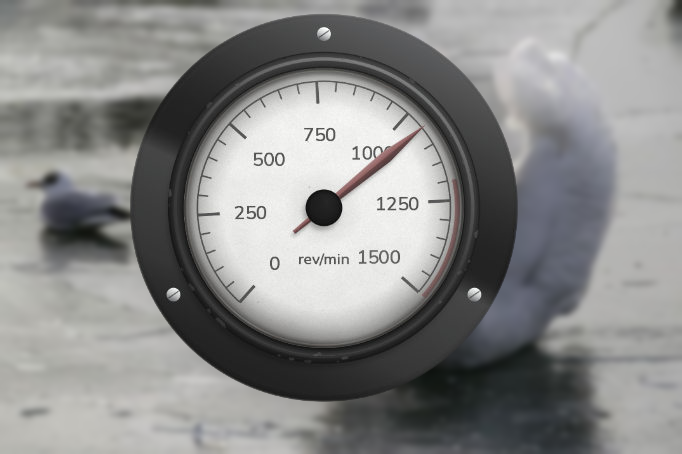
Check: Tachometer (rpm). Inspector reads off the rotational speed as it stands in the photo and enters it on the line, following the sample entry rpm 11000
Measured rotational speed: rpm 1050
